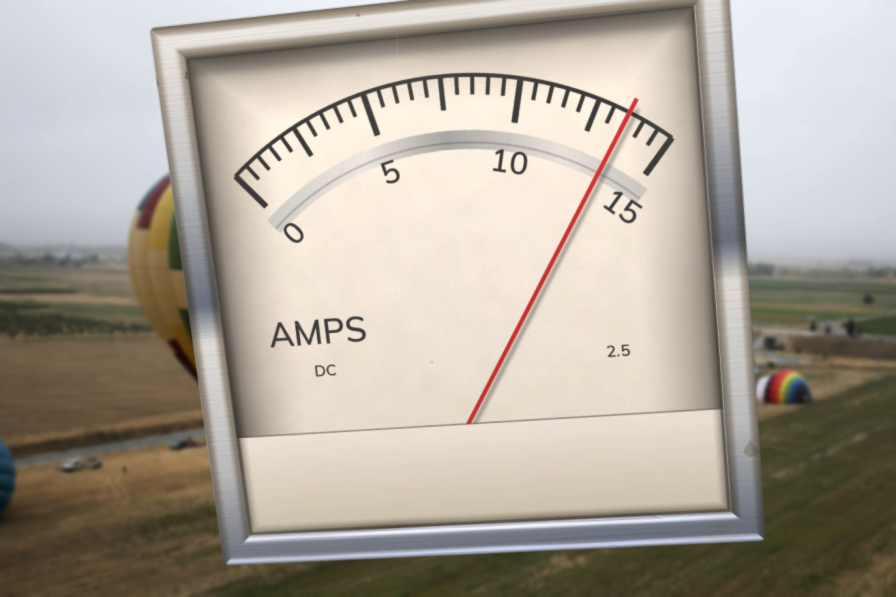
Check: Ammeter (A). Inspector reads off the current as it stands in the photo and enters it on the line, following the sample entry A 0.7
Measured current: A 13.5
